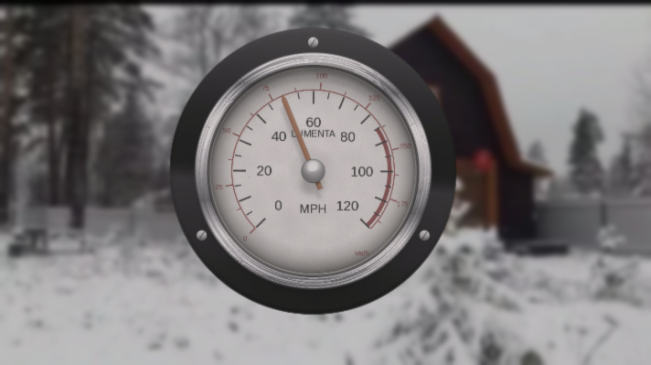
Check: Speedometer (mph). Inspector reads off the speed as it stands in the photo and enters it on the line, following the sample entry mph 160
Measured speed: mph 50
